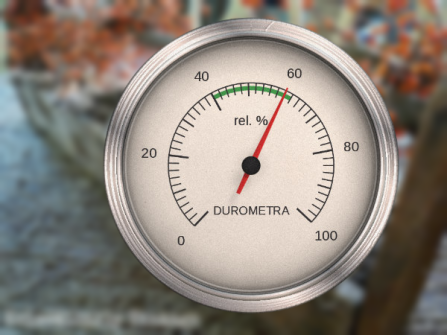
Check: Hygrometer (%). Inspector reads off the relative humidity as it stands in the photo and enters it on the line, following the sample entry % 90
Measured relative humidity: % 60
